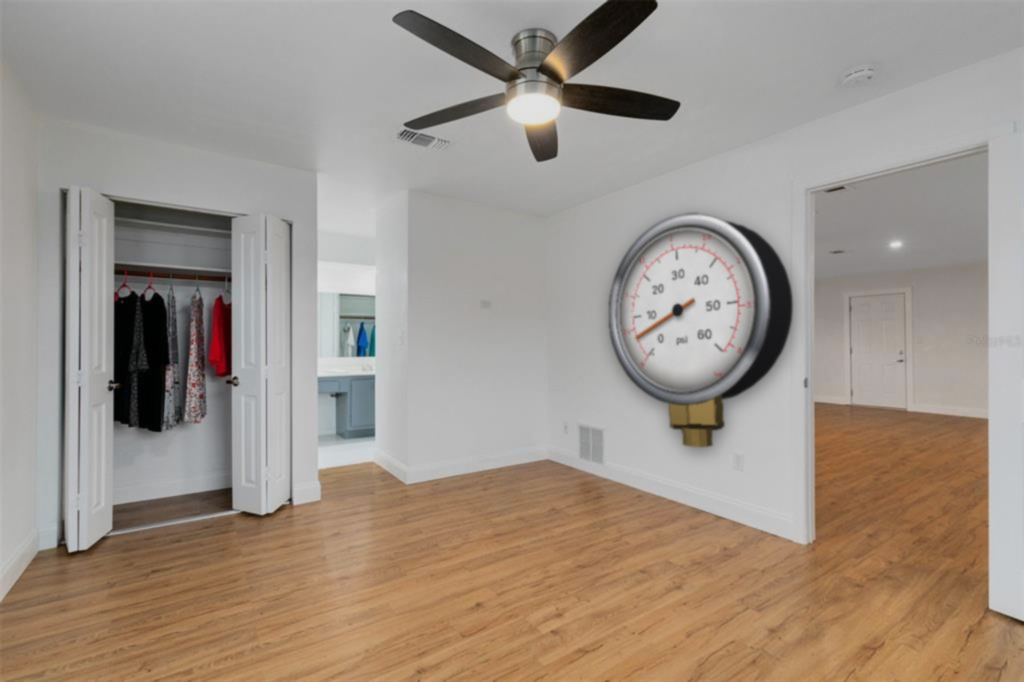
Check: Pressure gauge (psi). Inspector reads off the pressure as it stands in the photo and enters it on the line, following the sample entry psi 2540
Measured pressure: psi 5
